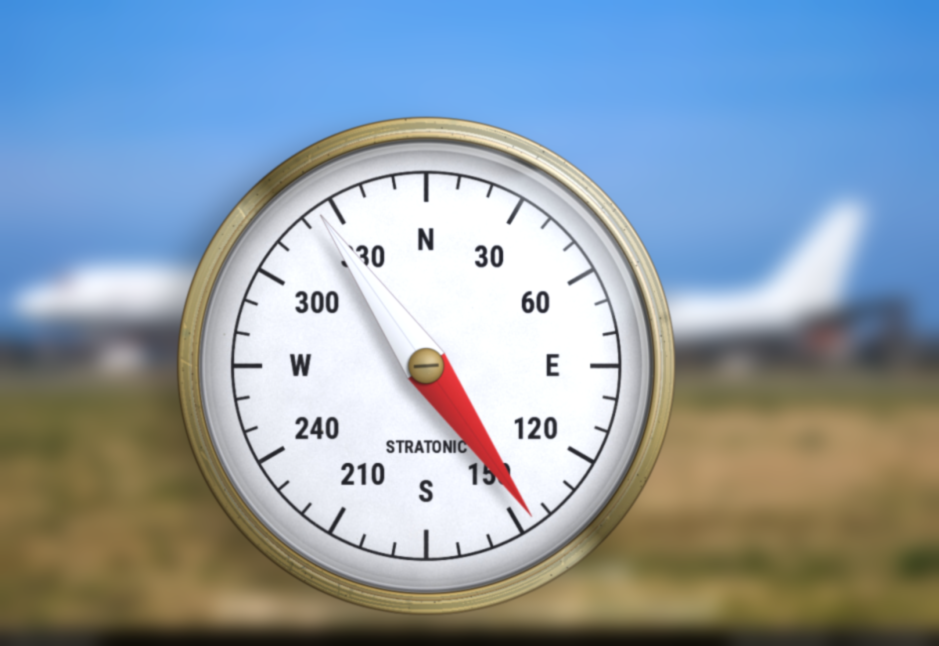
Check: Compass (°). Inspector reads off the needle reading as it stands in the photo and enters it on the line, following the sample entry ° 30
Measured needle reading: ° 145
